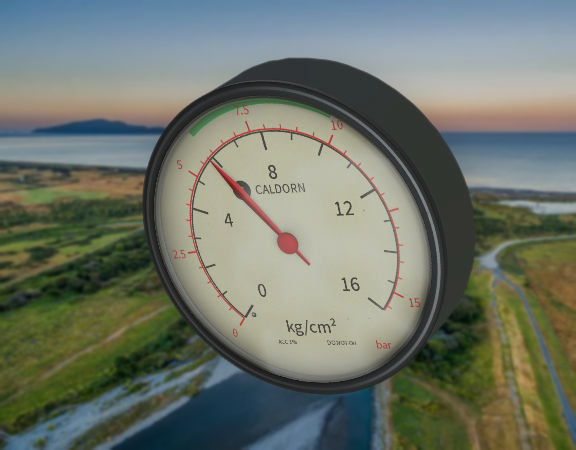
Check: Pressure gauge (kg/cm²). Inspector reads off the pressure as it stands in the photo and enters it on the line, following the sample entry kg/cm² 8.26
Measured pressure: kg/cm² 6
